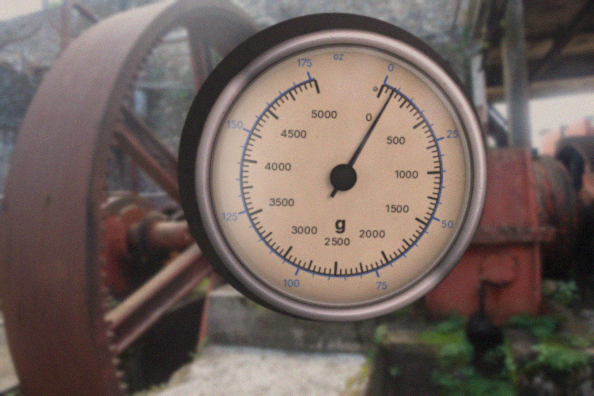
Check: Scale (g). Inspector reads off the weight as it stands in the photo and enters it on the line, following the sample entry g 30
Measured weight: g 100
